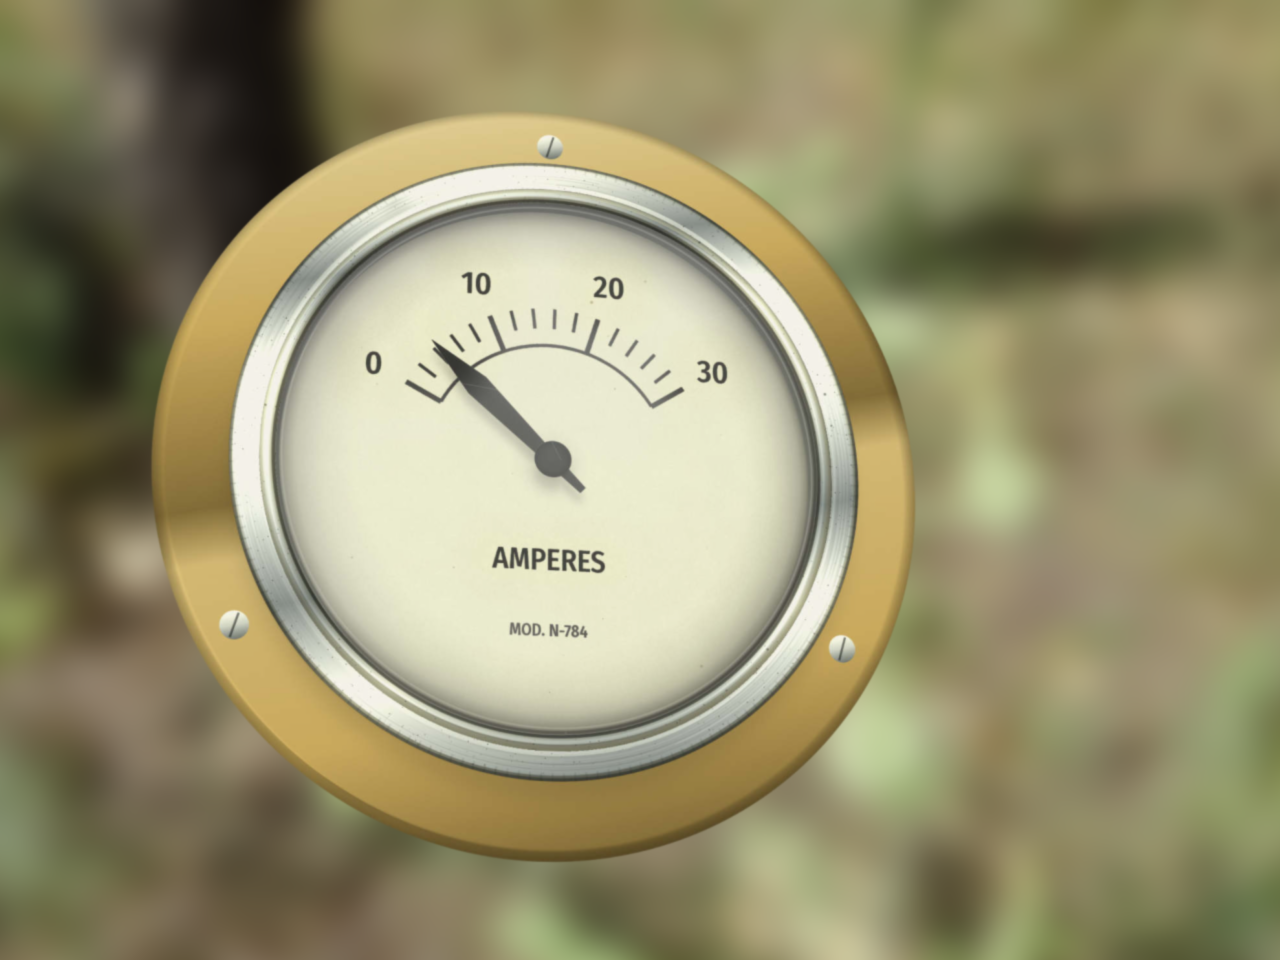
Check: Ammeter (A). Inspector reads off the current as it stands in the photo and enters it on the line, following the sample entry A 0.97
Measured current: A 4
